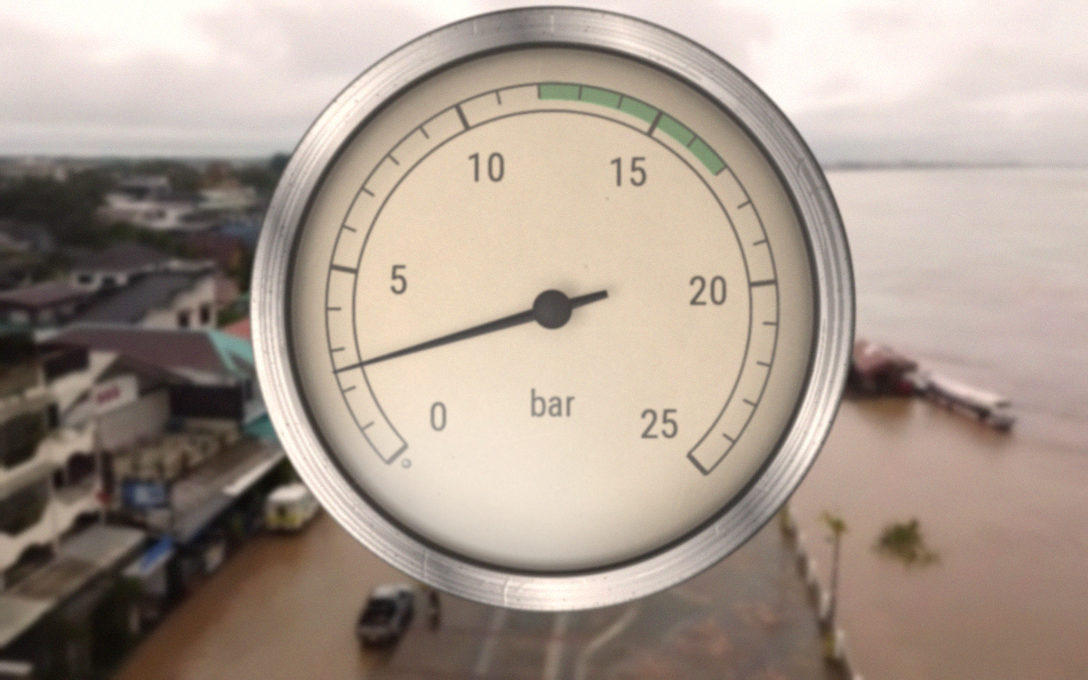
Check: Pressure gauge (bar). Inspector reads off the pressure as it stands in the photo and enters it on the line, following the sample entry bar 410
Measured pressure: bar 2.5
